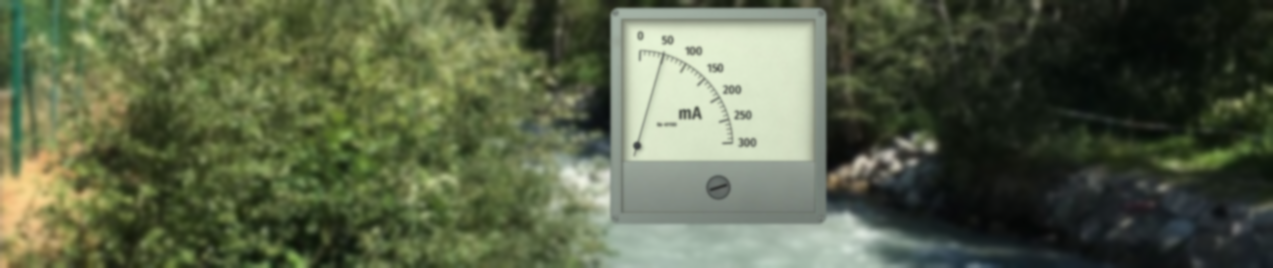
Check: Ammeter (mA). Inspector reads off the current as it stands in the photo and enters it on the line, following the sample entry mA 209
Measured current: mA 50
